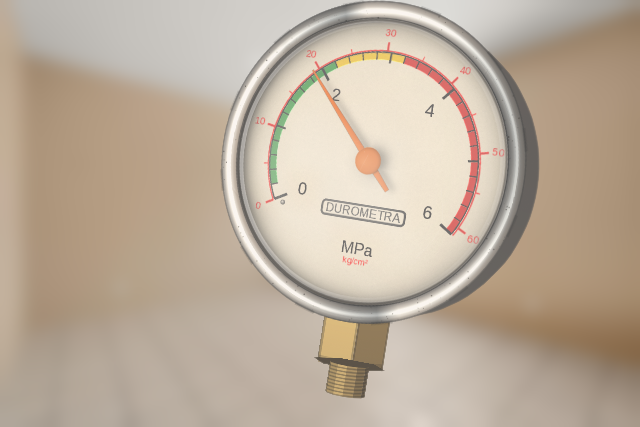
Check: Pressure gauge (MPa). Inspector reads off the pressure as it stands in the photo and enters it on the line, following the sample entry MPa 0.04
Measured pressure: MPa 1.9
